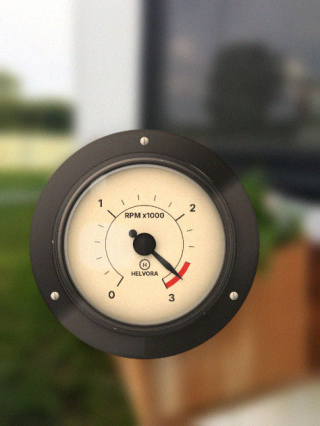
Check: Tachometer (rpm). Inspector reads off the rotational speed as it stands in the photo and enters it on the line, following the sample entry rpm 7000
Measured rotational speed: rpm 2800
